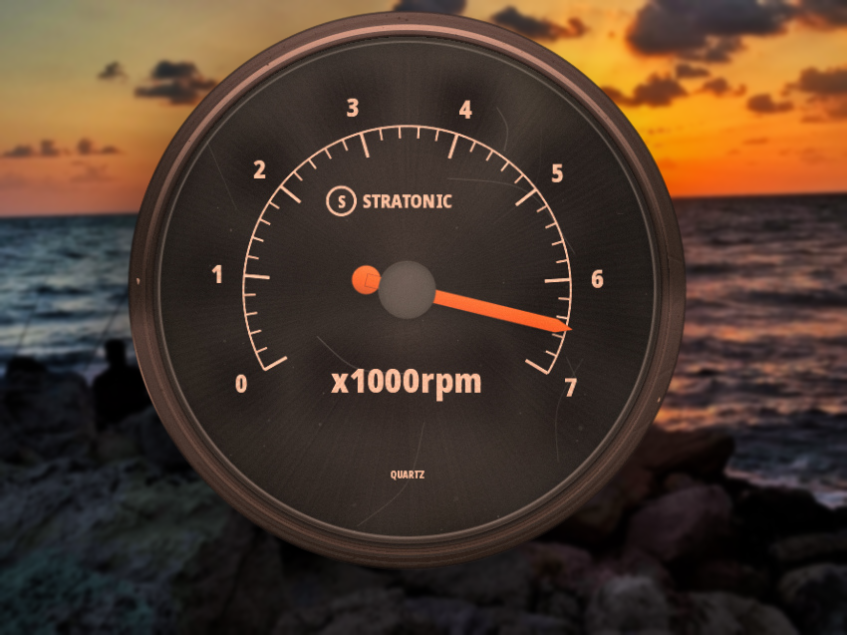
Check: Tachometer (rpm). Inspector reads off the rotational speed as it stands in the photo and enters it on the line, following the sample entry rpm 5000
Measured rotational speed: rpm 6500
